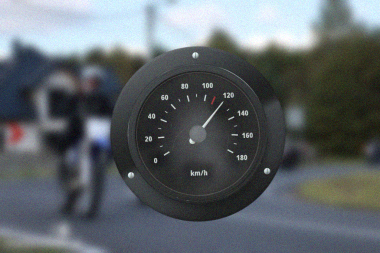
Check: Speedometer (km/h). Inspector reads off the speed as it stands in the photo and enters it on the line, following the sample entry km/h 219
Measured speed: km/h 120
